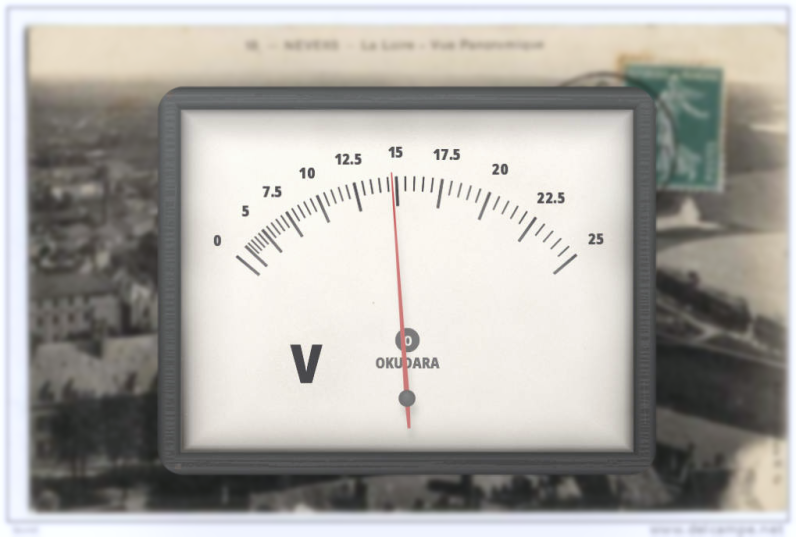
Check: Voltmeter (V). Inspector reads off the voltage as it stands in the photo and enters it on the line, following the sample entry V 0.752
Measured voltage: V 14.75
